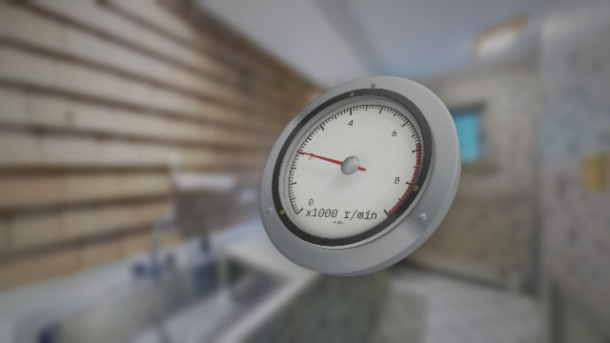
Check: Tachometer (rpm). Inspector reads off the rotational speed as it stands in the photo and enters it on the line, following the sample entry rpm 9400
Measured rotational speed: rpm 2000
